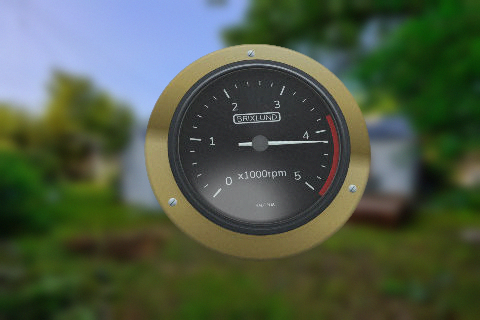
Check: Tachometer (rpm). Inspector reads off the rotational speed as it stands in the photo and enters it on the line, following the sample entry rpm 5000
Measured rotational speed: rpm 4200
